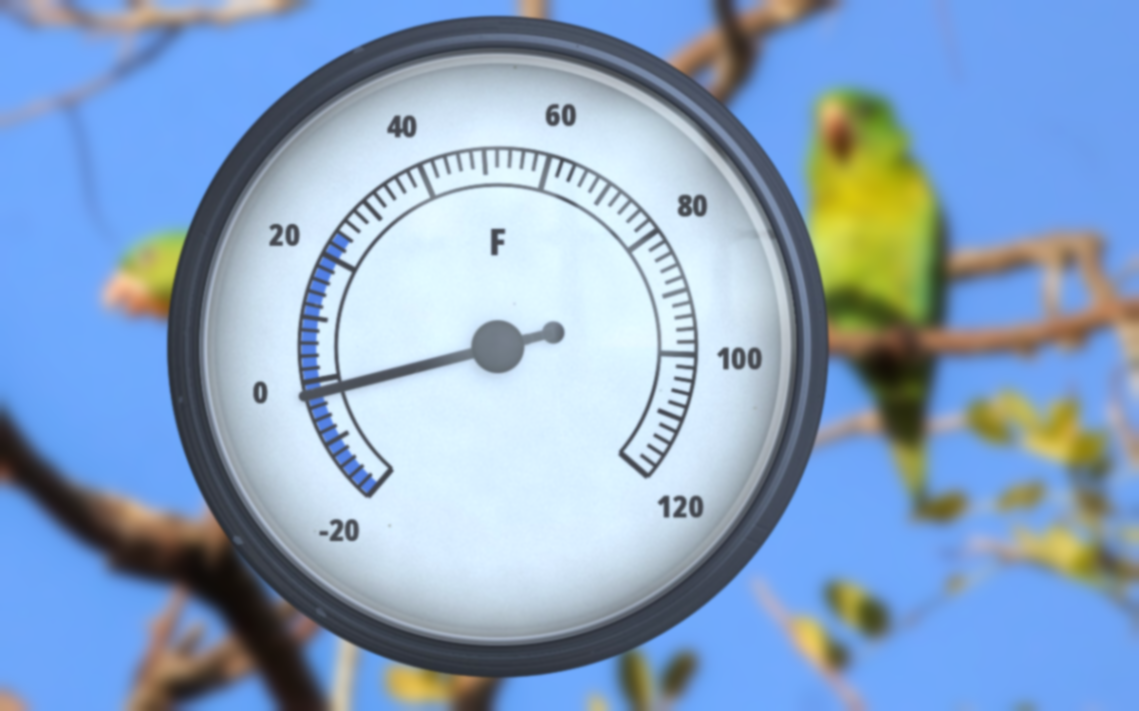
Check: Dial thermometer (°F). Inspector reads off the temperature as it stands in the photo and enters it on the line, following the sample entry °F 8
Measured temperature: °F -2
